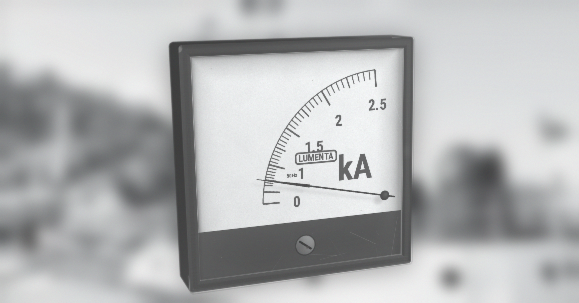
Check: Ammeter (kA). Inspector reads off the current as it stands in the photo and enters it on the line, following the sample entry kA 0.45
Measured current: kA 0.75
